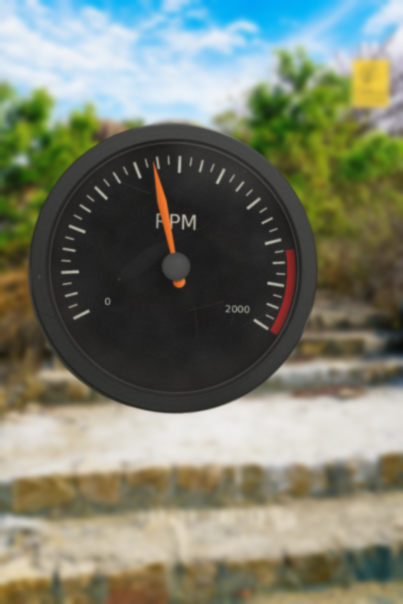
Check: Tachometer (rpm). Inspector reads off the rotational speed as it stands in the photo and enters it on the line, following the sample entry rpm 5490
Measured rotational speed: rpm 875
